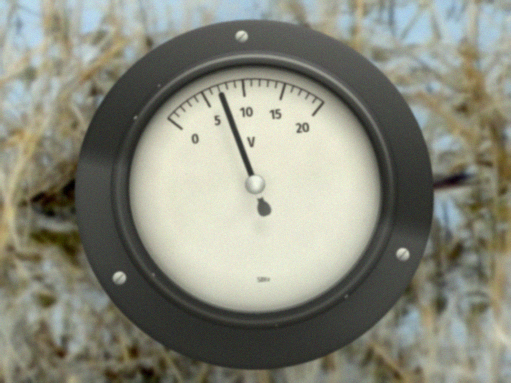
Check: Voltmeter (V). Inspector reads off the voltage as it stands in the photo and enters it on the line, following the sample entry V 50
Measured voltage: V 7
